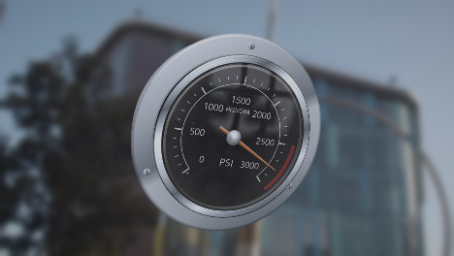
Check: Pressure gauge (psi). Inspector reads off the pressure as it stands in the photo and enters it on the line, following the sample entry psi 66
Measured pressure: psi 2800
